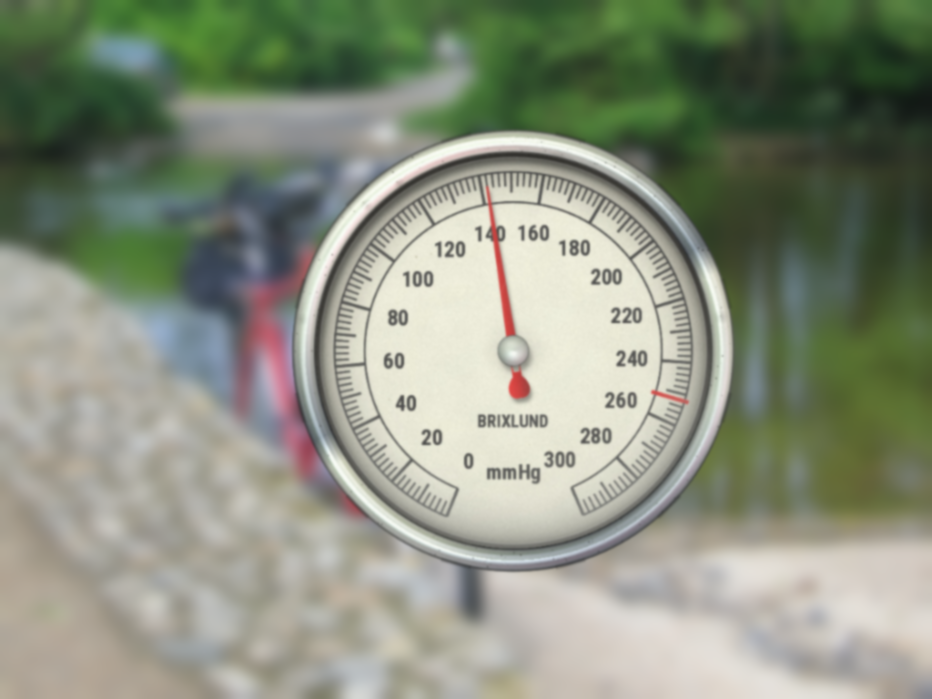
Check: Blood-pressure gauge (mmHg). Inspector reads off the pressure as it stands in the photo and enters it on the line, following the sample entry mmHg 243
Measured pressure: mmHg 142
